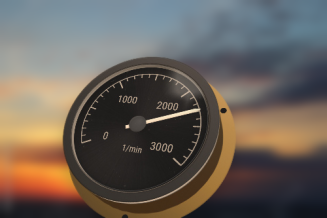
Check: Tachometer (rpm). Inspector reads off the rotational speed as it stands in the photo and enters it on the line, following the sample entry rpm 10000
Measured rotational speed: rpm 2300
